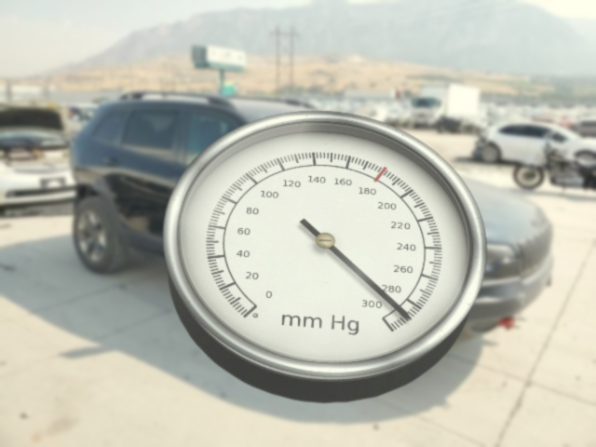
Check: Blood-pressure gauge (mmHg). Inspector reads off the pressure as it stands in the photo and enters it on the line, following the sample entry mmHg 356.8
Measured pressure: mmHg 290
